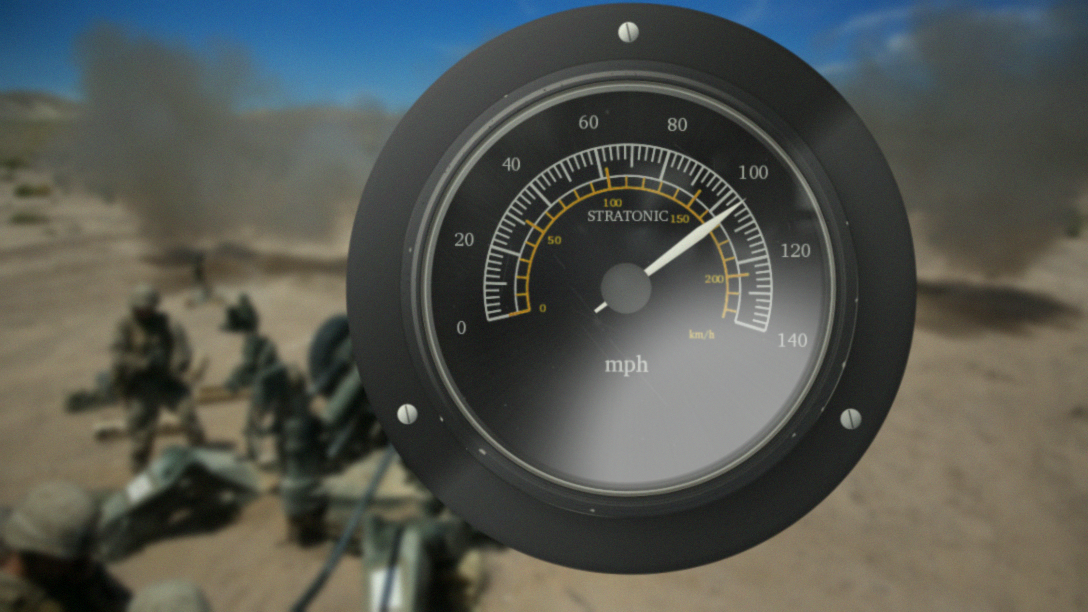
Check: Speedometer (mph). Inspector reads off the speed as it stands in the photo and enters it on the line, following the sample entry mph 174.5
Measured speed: mph 104
